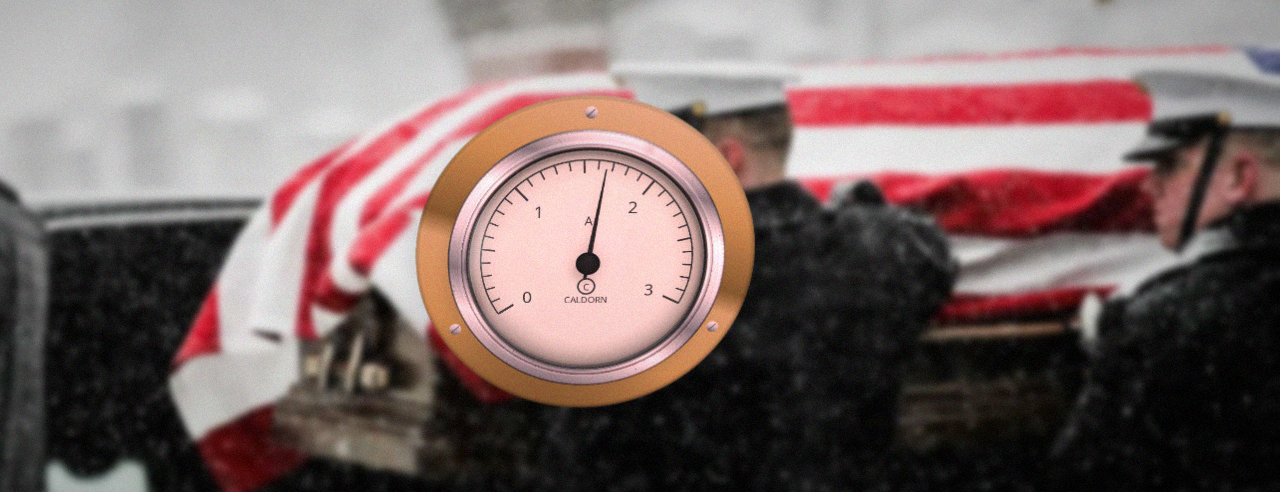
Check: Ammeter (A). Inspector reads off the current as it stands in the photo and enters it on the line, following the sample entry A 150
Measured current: A 1.65
